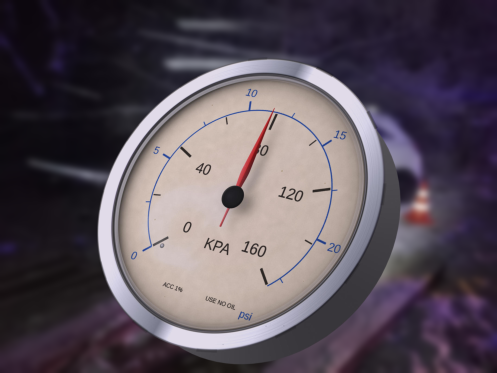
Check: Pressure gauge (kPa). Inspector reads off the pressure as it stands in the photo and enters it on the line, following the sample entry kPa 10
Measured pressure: kPa 80
